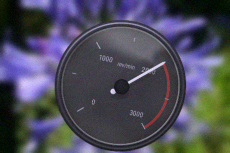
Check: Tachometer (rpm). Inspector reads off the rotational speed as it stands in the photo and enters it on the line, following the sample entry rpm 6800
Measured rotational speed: rpm 2000
